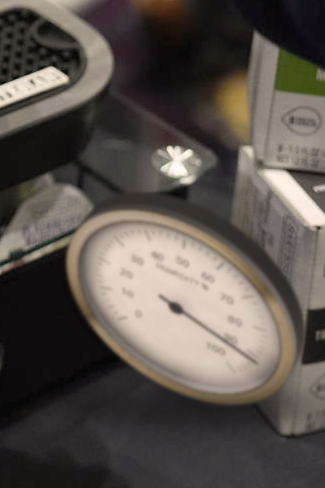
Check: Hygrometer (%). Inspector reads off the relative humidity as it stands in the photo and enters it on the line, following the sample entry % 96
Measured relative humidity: % 90
